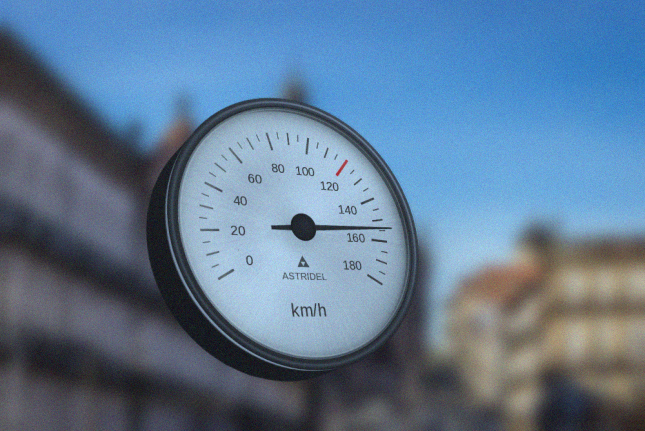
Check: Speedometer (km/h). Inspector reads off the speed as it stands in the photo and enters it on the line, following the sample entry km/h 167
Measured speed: km/h 155
